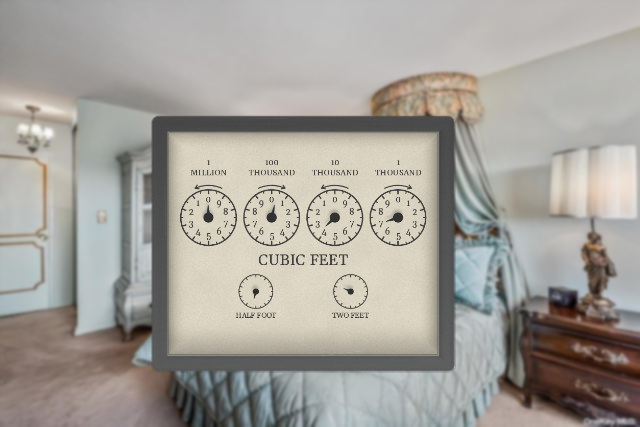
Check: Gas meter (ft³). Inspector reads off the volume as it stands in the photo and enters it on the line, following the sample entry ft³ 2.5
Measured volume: ft³ 3700
